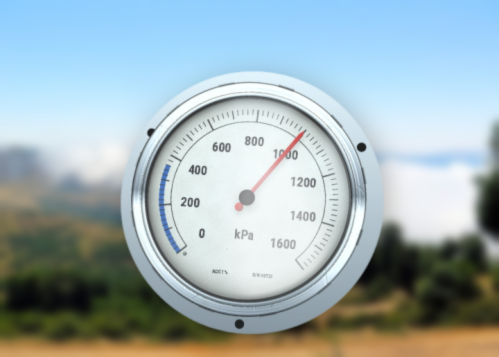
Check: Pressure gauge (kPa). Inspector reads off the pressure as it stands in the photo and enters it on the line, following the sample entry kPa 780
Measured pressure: kPa 1000
